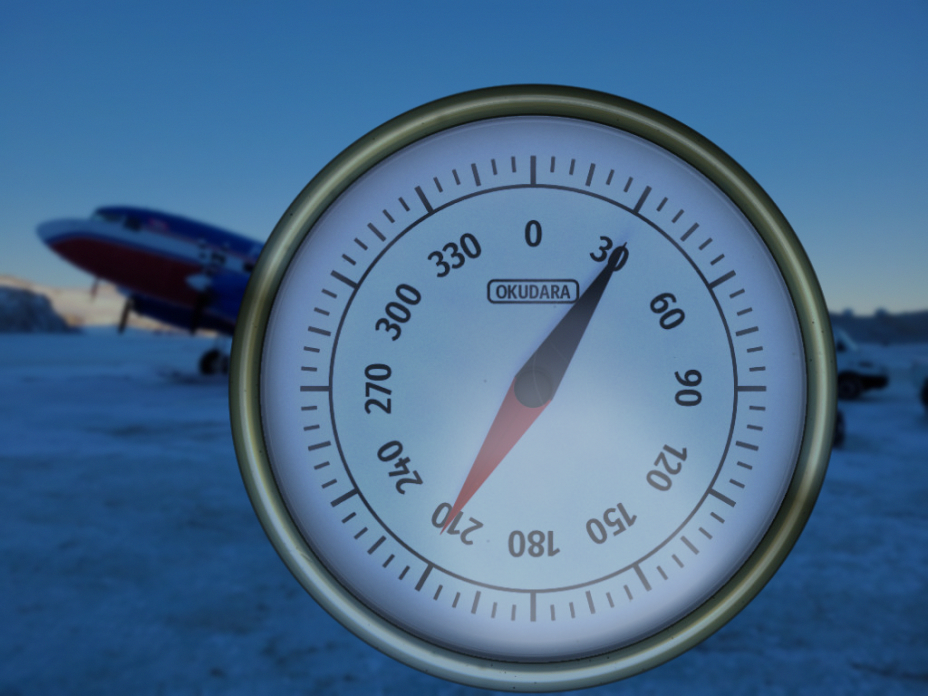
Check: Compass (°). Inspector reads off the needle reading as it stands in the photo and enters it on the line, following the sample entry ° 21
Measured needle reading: ° 212.5
